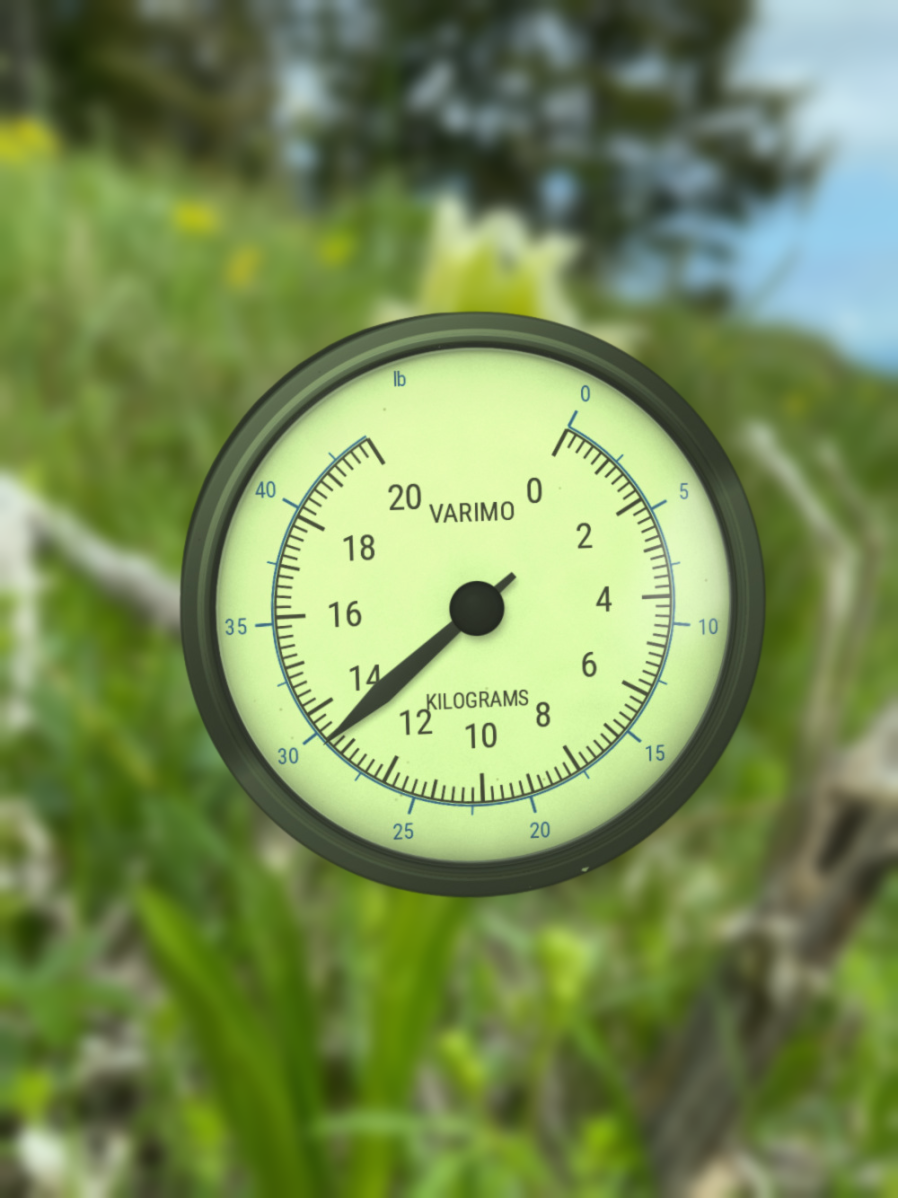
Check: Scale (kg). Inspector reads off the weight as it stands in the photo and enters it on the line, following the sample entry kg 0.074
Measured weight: kg 13.4
